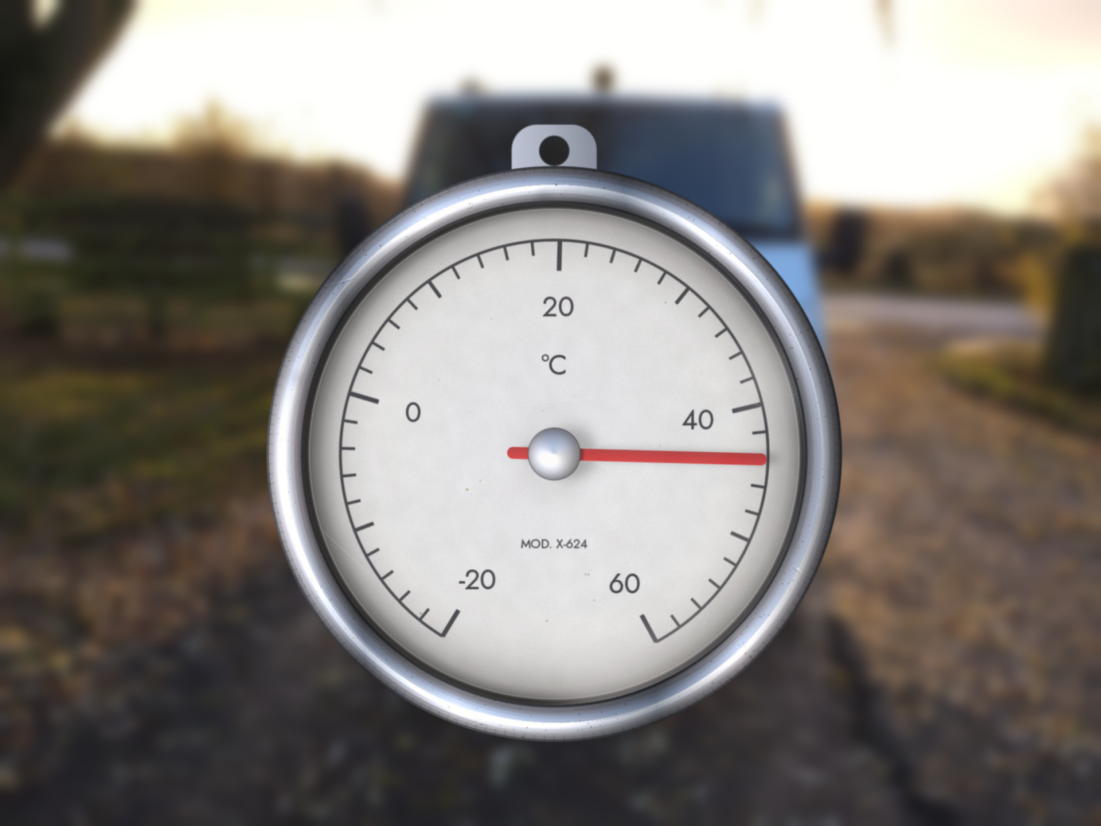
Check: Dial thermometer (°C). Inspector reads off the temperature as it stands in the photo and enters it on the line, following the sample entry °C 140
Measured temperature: °C 44
